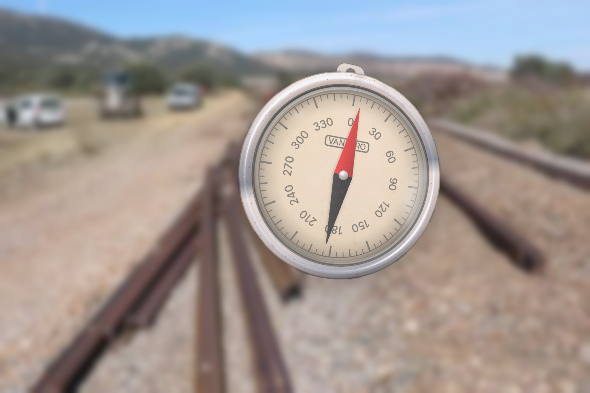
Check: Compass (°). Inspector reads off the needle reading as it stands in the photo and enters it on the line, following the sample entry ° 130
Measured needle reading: ° 5
